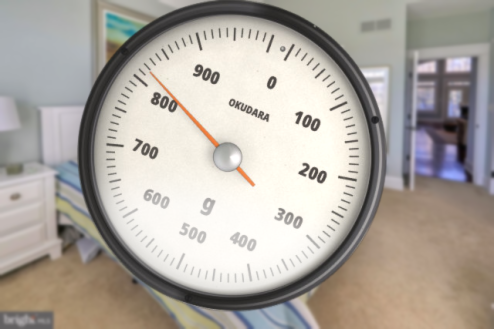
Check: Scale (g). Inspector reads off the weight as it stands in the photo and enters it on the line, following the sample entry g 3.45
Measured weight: g 820
